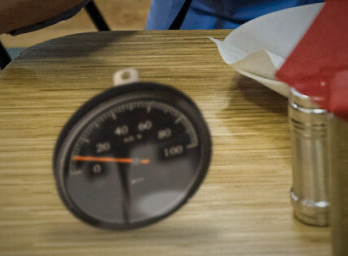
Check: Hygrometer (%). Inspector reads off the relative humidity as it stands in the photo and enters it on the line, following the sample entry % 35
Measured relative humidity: % 10
